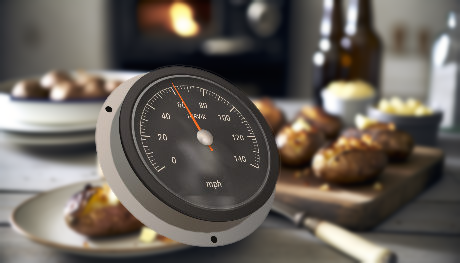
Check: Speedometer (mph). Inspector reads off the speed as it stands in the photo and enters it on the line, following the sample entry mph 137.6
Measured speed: mph 60
